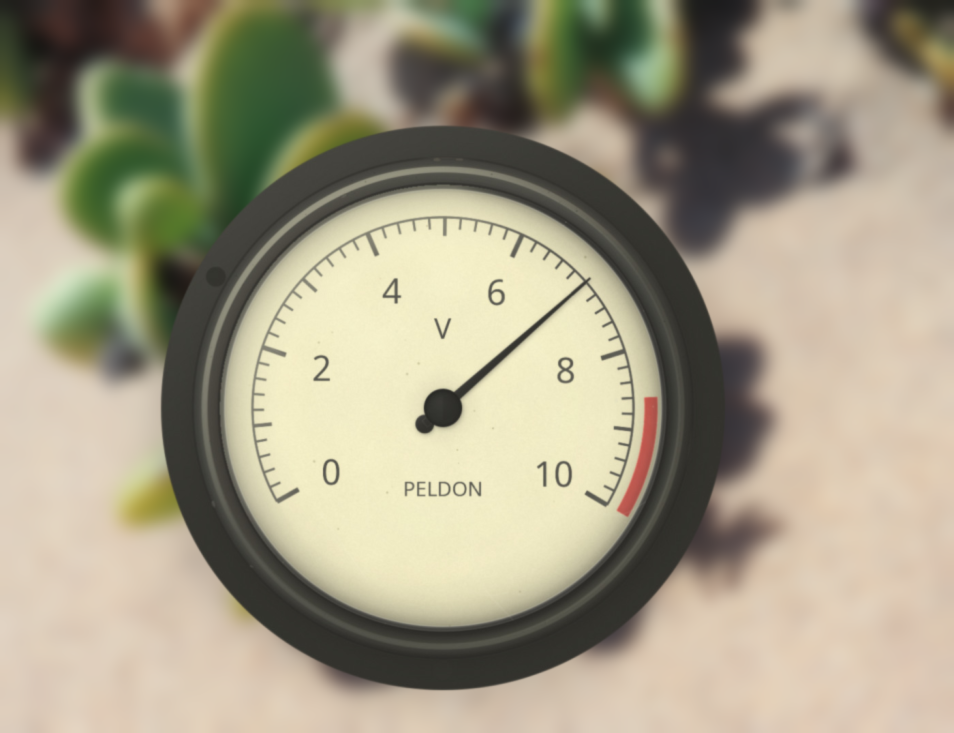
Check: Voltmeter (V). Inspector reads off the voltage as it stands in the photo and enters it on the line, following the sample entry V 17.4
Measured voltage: V 7
